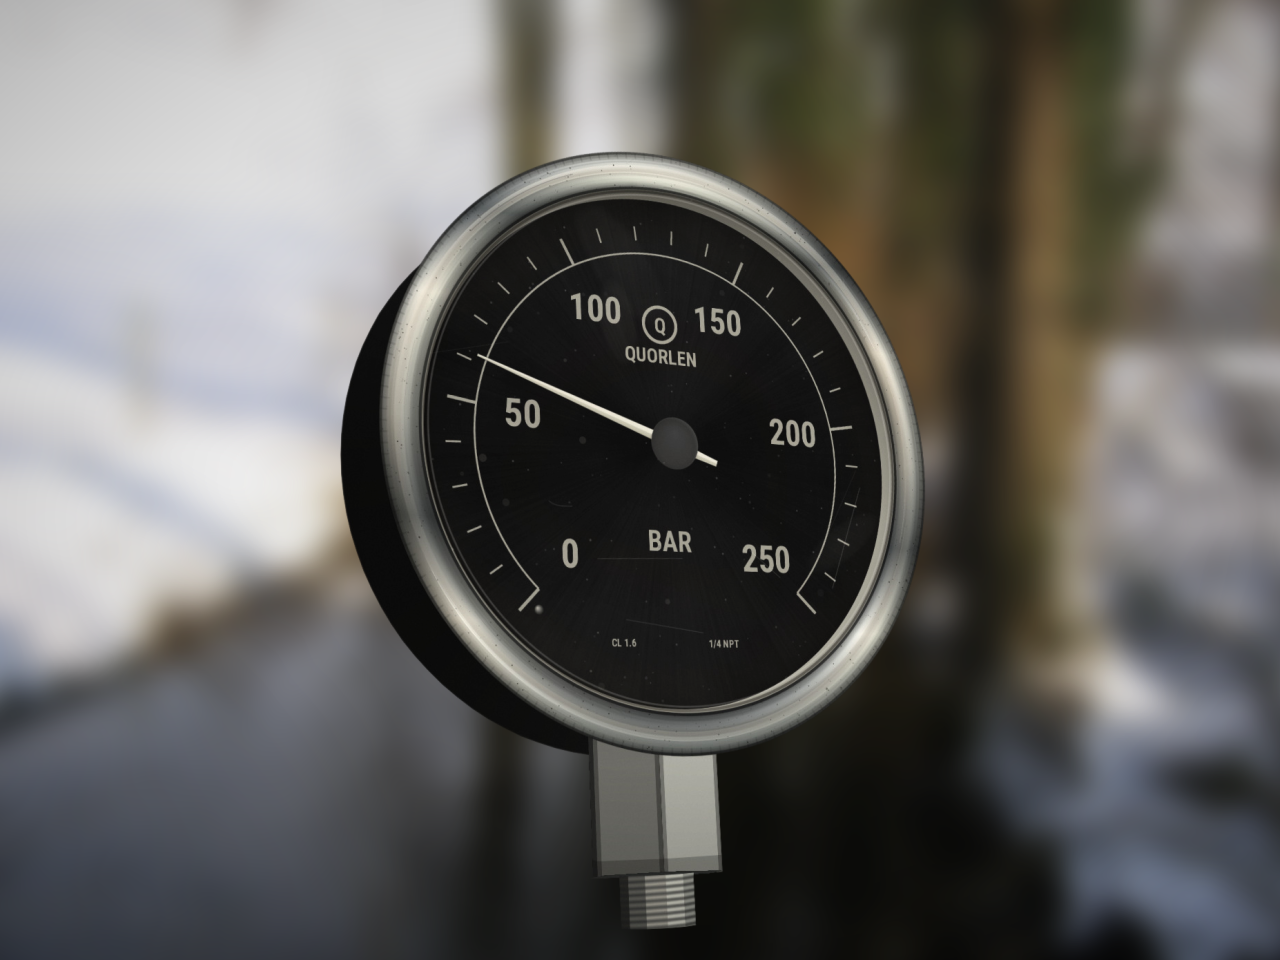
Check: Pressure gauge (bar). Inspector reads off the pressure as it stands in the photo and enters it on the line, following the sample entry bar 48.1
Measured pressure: bar 60
